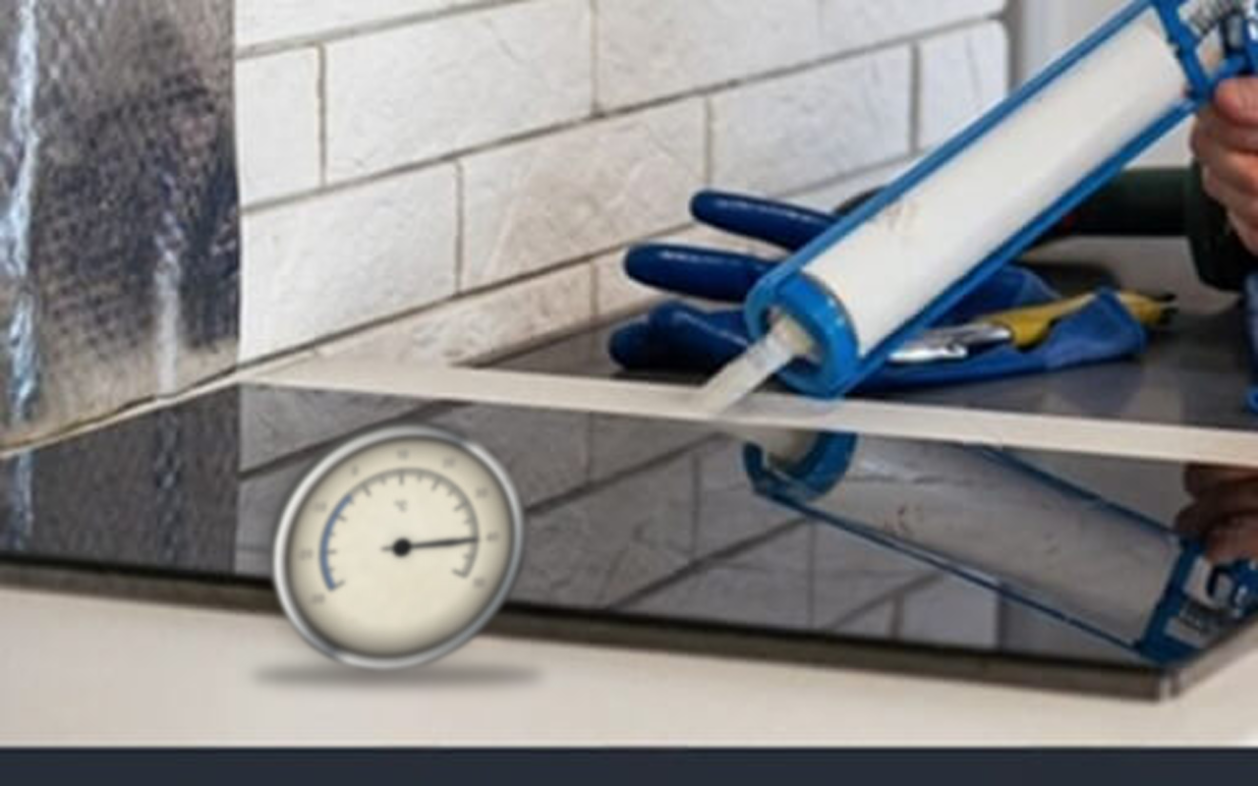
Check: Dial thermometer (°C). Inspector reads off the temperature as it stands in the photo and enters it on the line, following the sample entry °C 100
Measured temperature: °C 40
